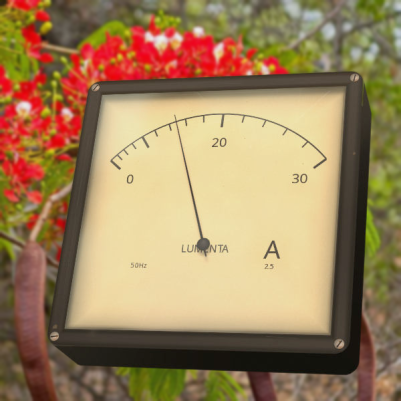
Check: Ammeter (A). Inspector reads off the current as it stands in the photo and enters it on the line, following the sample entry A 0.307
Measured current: A 15
